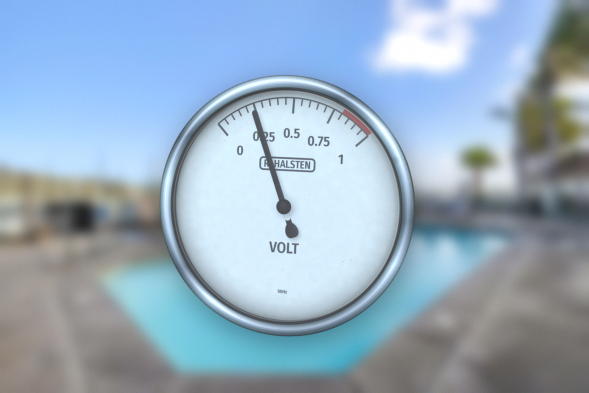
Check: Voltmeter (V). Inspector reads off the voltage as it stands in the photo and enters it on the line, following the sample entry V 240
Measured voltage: V 0.25
